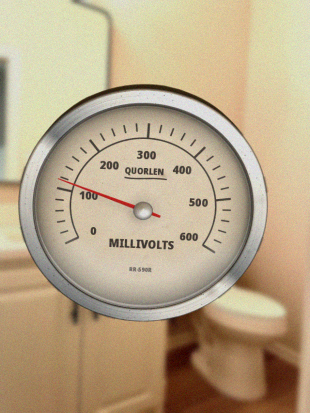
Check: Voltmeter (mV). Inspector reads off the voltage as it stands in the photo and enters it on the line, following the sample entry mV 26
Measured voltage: mV 120
